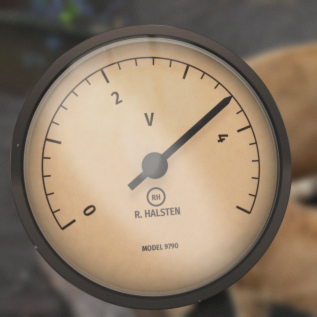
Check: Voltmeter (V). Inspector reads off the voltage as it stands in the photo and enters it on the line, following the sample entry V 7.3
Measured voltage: V 3.6
